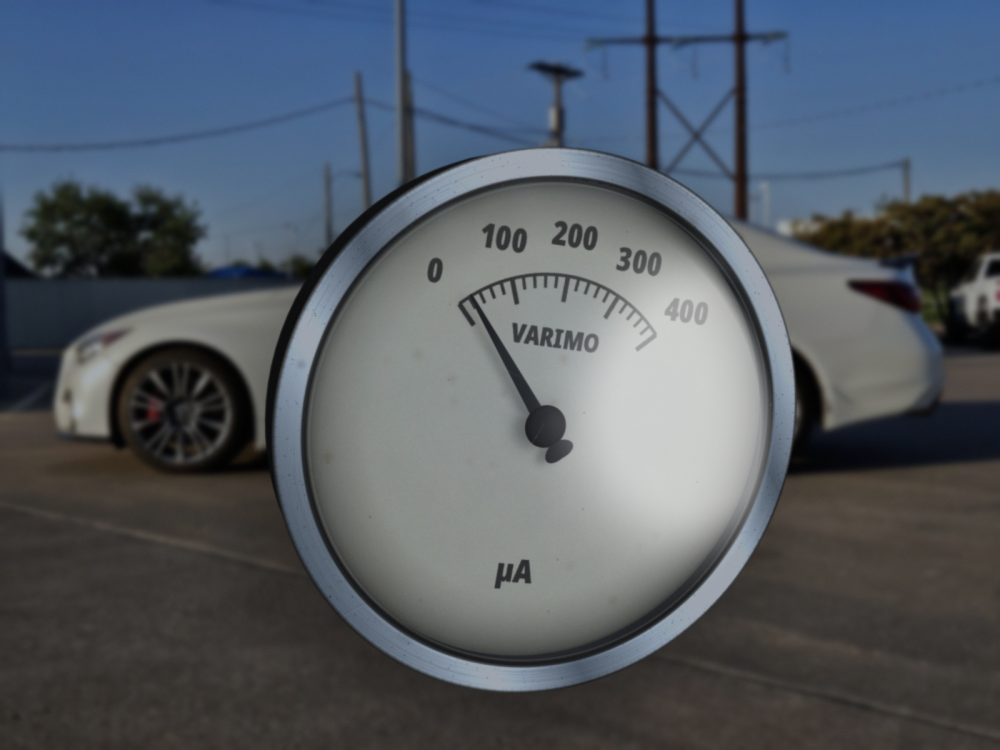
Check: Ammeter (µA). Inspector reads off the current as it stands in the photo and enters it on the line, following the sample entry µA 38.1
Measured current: µA 20
